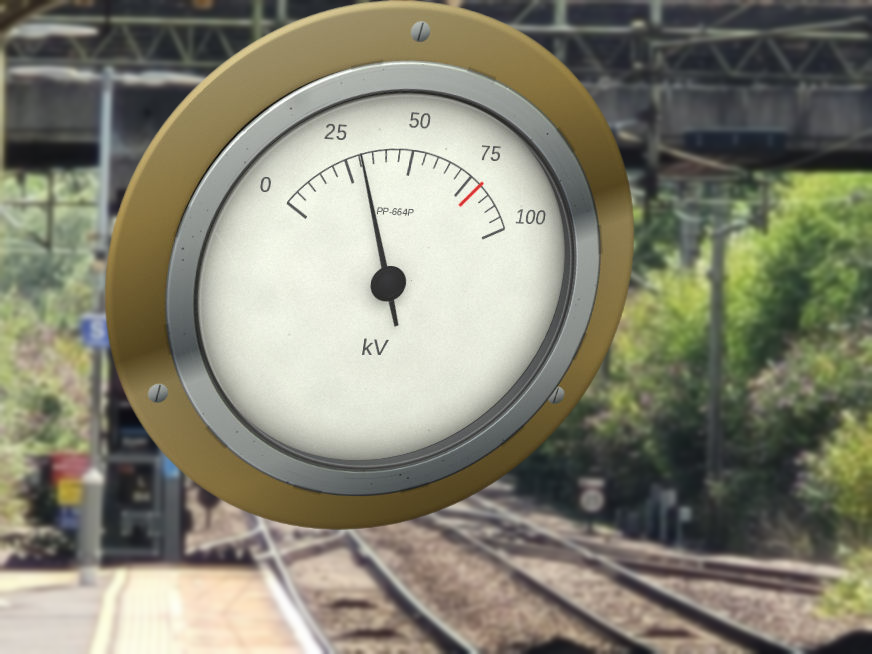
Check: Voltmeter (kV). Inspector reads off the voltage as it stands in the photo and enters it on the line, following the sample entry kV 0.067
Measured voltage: kV 30
